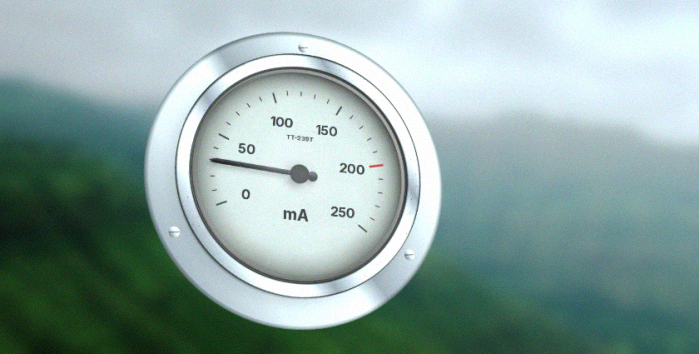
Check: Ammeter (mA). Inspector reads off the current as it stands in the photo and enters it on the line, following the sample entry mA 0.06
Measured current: mA 30
